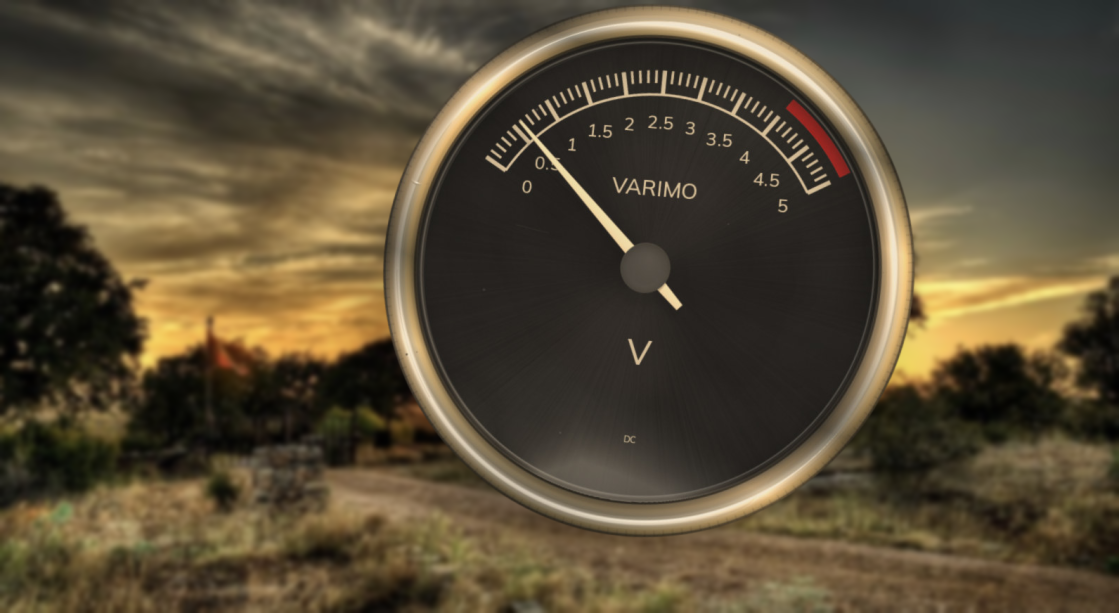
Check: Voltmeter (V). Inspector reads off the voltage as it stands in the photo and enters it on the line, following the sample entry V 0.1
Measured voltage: V 0.6
